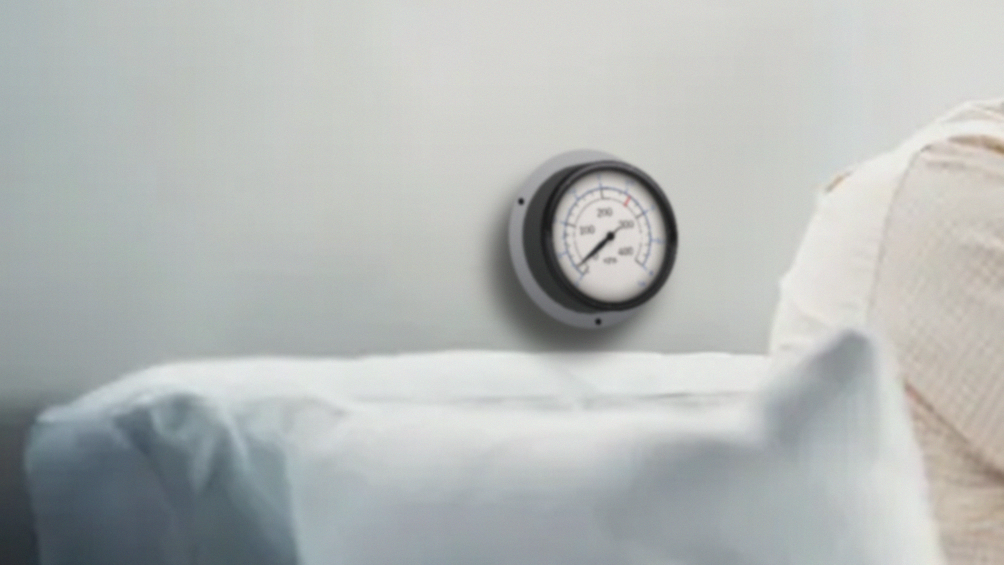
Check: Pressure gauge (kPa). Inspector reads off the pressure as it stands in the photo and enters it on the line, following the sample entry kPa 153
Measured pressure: kPa 20
